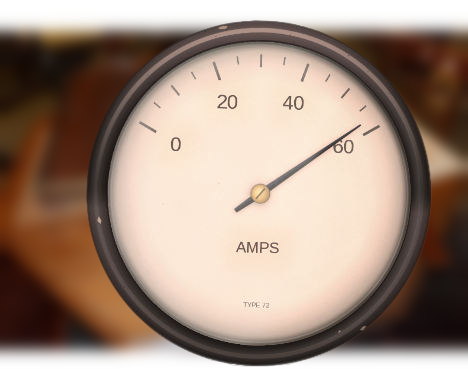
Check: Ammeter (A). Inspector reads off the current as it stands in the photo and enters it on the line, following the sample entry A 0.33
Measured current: A 57.5
